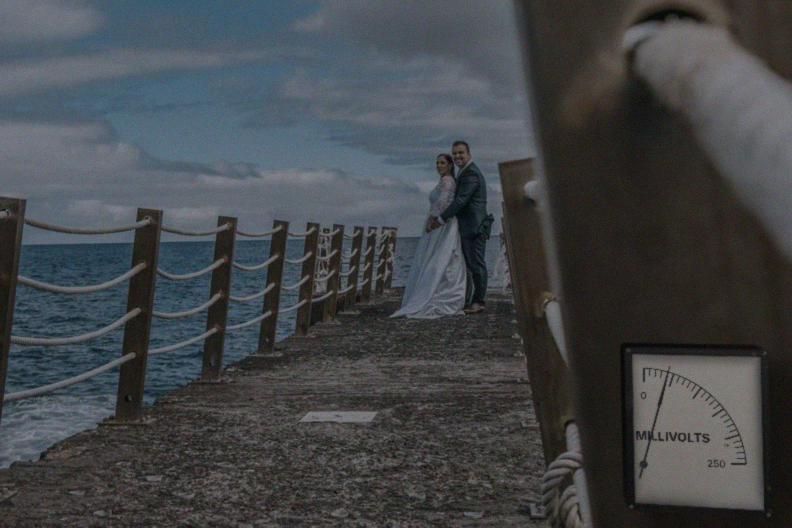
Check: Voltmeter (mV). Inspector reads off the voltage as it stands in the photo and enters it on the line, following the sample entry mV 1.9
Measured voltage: mV 40
